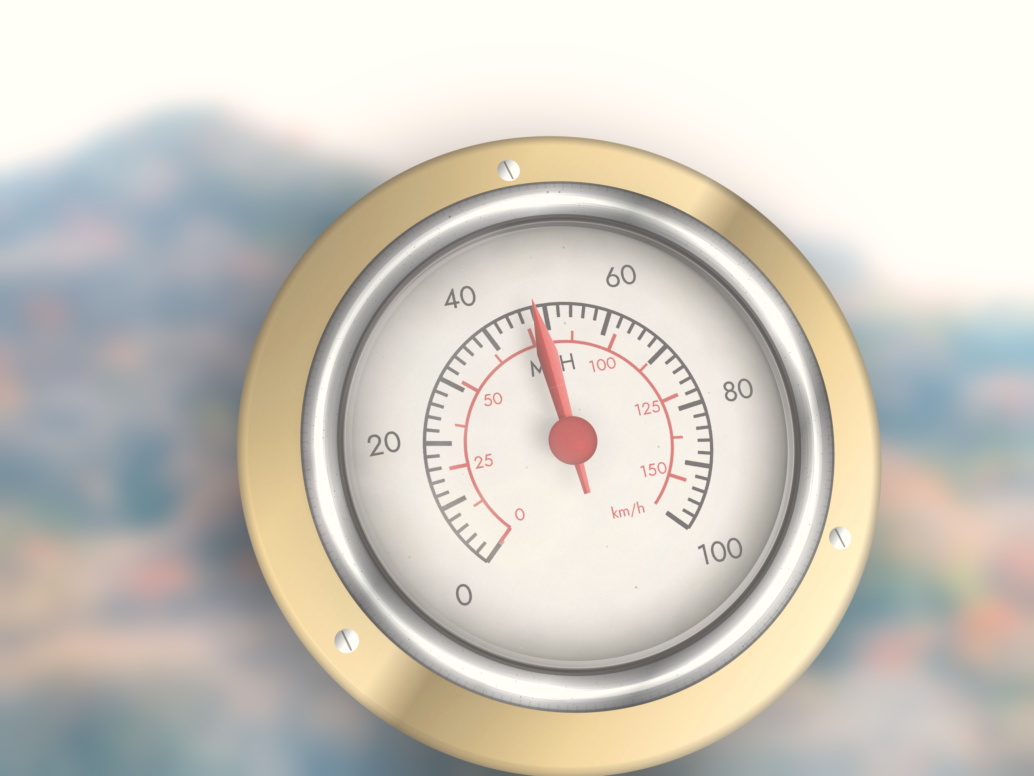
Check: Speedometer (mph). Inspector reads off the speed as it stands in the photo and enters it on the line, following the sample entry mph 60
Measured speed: mph 48
